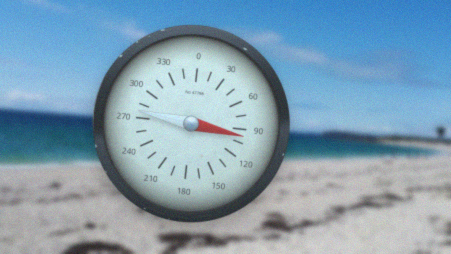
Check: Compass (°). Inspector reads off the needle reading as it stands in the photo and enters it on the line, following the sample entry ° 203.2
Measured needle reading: ° 97.5
